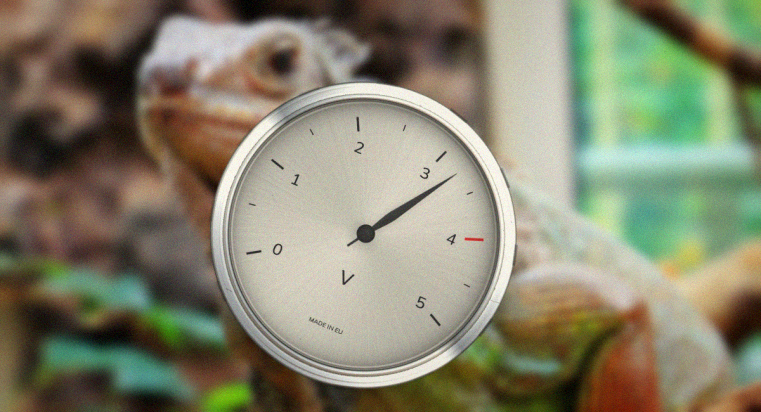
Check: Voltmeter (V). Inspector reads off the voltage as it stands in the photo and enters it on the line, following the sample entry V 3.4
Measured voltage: V 3.25
